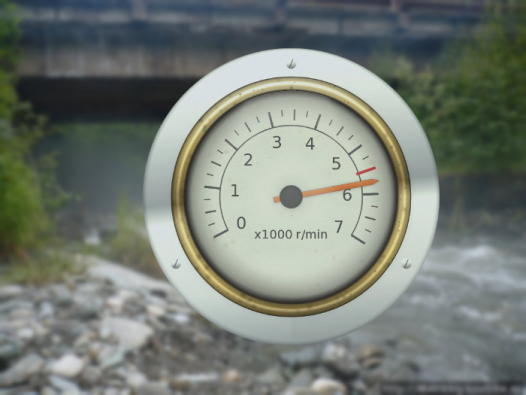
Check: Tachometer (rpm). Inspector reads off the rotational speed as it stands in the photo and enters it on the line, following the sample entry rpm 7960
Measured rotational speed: rpm 5750
